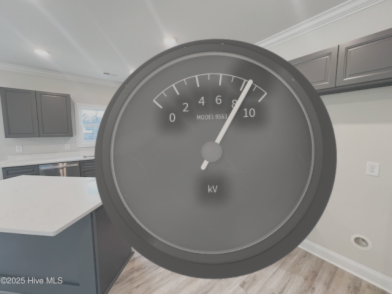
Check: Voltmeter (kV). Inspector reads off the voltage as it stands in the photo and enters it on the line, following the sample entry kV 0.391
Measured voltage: kV 8.5
